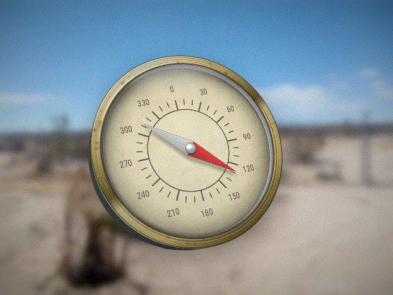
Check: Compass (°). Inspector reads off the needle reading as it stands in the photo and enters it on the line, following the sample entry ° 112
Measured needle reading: ° 130
